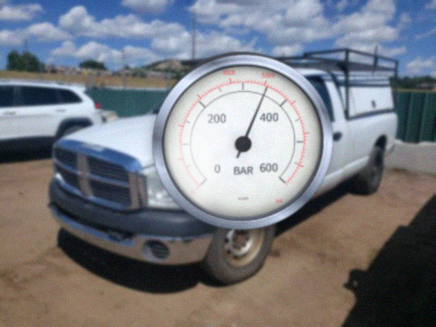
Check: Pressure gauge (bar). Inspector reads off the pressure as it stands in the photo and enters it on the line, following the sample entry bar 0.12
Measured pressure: bar 350
